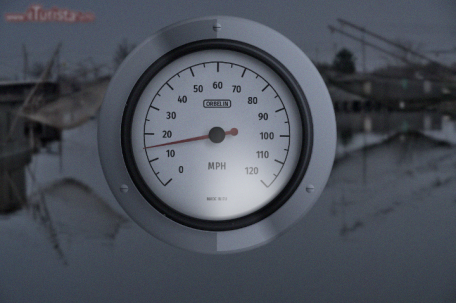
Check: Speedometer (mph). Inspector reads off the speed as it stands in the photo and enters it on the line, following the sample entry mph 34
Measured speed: mph 15
